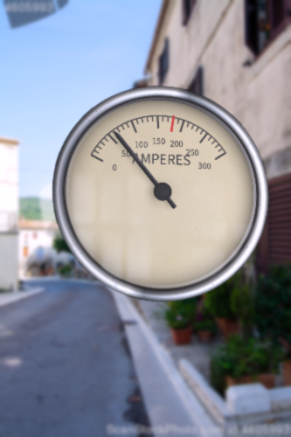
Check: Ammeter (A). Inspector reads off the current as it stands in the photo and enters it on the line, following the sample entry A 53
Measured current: A 60
